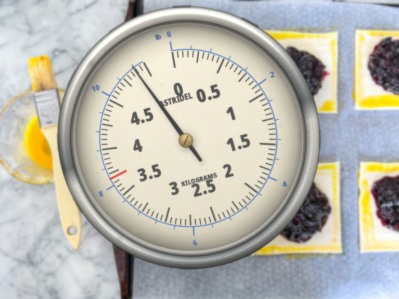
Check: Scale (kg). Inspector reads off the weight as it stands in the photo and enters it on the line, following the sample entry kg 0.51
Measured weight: kg 4.9
